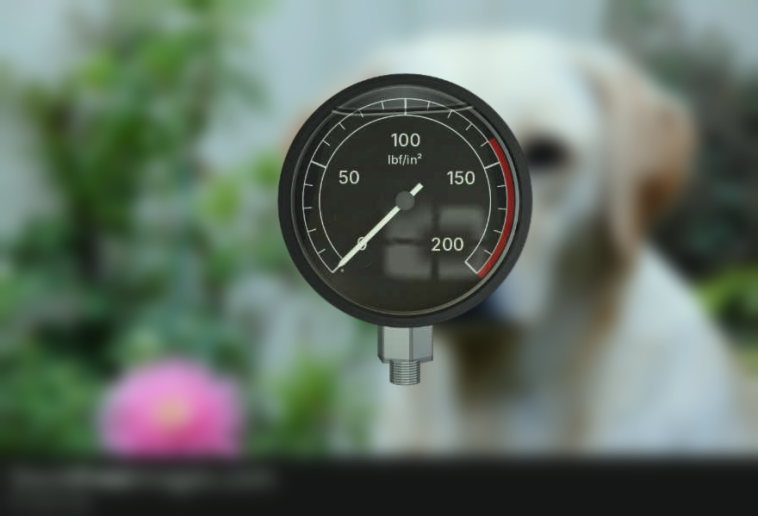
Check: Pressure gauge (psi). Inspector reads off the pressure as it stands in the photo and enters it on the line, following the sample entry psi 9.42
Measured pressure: psi 0
